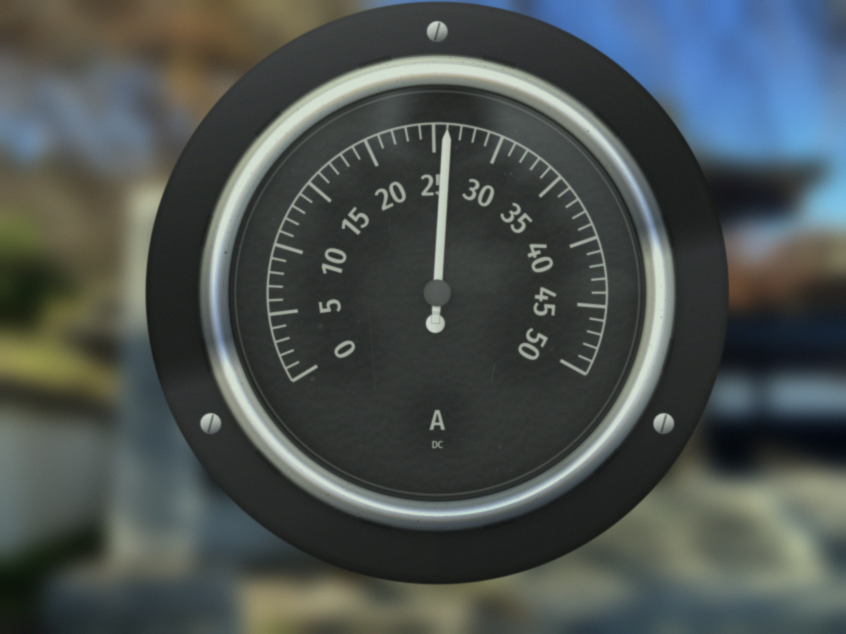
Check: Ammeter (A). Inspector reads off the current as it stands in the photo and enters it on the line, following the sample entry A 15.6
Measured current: A 26
